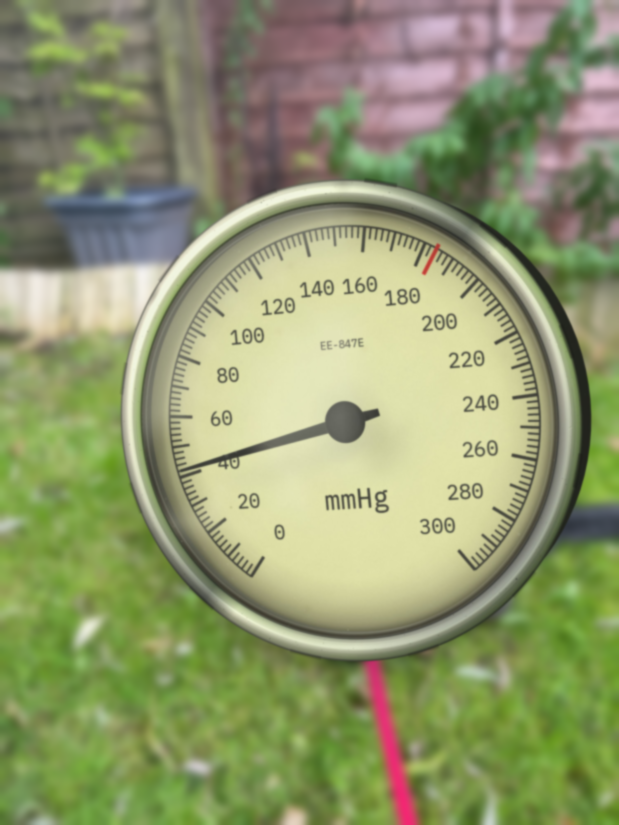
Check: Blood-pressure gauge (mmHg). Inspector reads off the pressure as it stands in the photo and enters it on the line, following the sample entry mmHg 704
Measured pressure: mmHg 42
